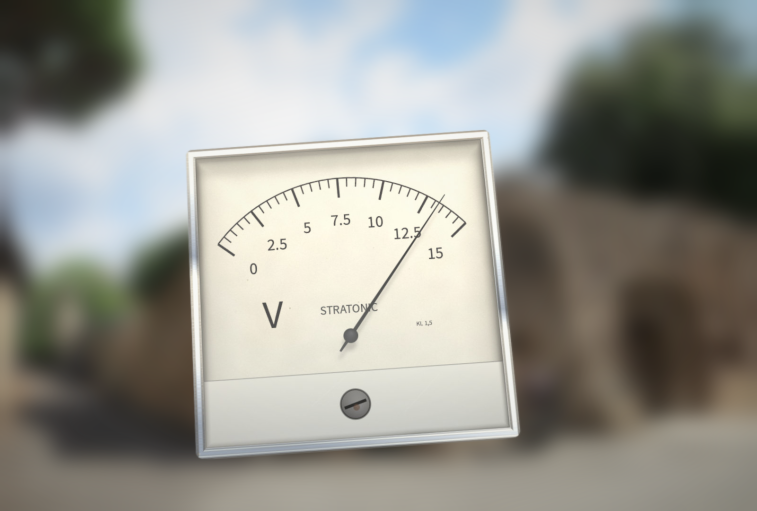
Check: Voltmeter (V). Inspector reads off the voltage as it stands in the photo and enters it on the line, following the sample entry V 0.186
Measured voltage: V 13.25
